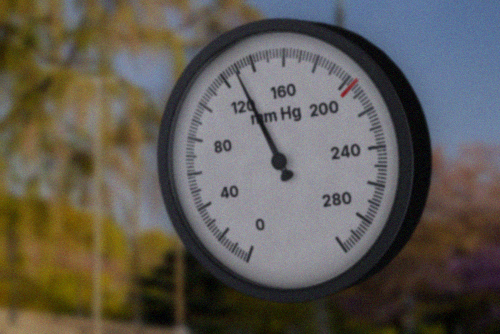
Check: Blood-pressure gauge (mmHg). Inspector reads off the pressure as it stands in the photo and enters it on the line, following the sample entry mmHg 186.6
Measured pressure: mmHg 130
